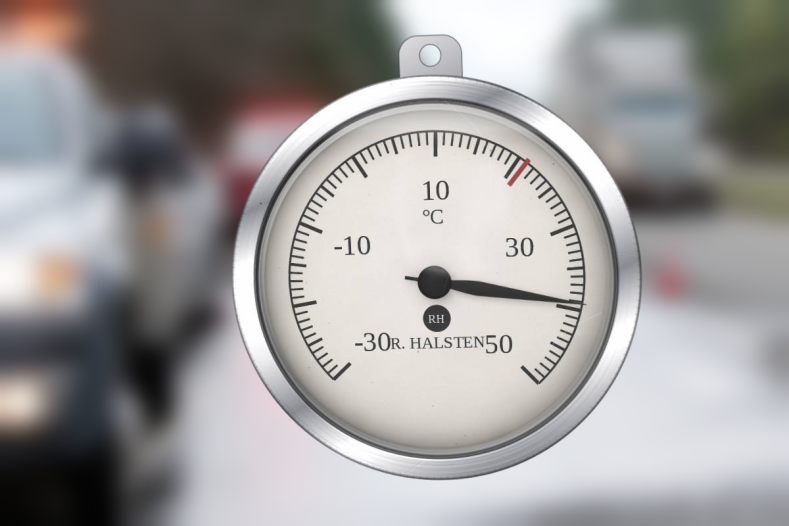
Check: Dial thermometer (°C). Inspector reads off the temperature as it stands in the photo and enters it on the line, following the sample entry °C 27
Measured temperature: °C 39
